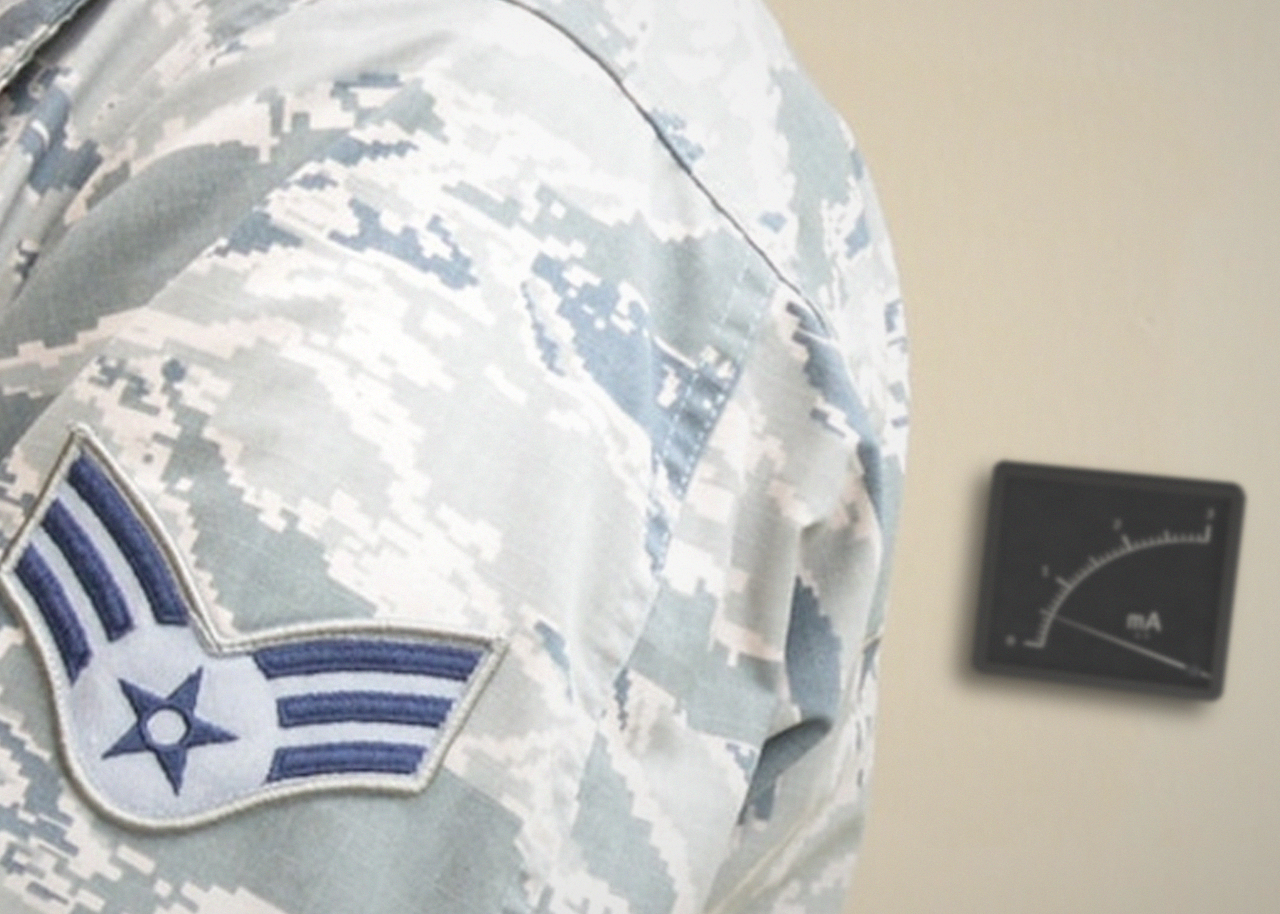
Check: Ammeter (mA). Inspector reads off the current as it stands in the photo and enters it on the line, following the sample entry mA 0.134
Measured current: mA 0.5
